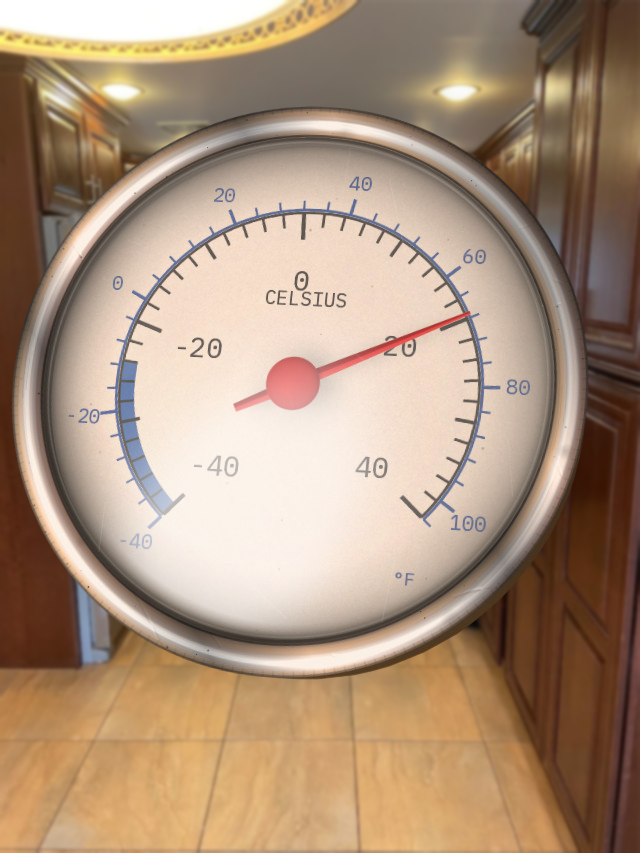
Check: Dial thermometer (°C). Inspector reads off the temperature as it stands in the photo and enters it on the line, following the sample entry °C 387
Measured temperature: °C 20
